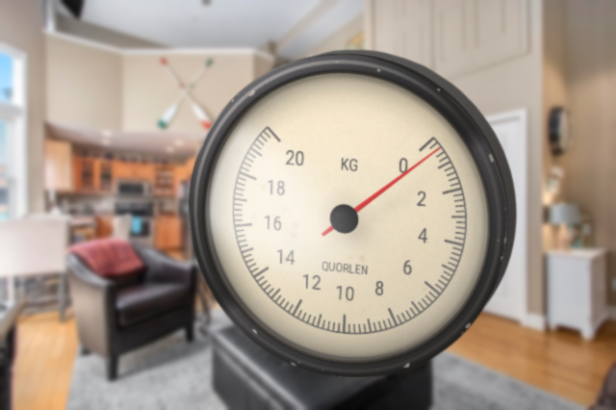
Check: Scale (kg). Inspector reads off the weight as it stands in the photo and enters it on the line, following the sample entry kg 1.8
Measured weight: kg 0.4
